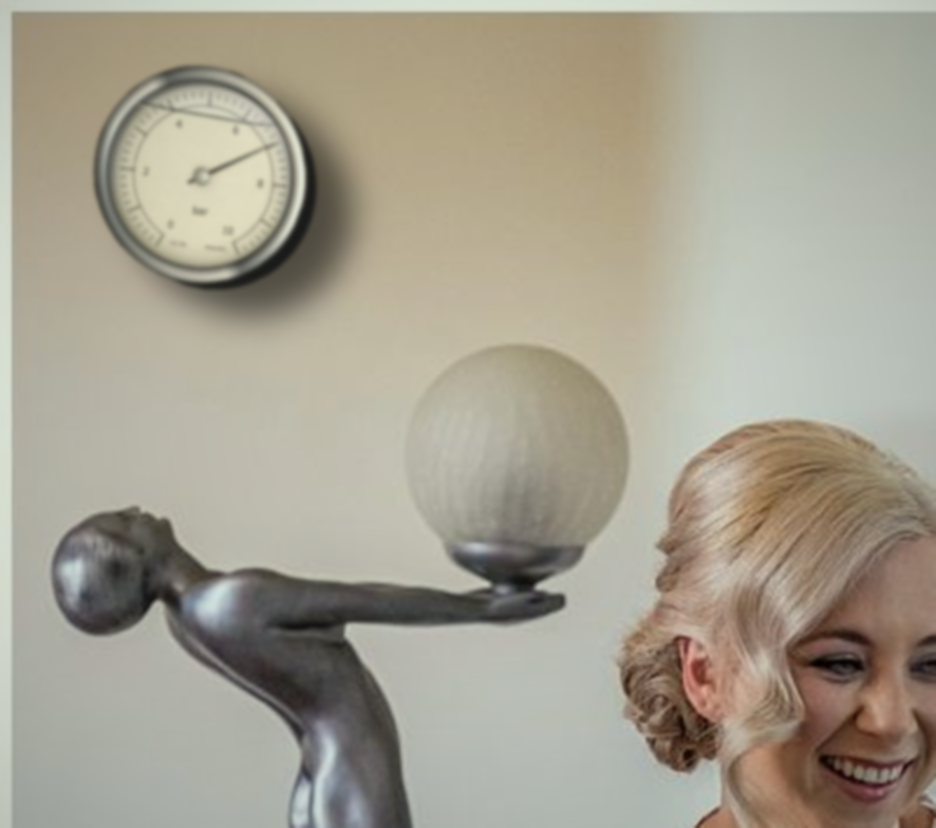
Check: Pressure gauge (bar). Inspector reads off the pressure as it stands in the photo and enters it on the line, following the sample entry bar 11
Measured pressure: bar 7
